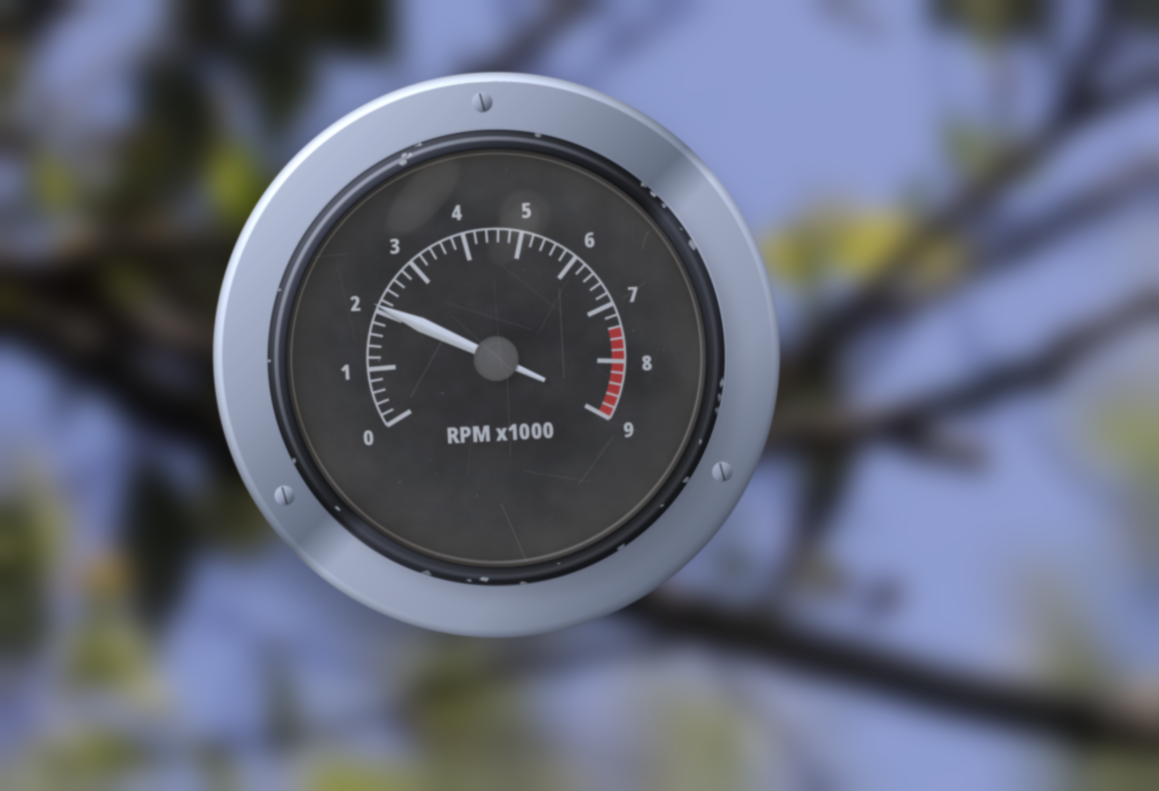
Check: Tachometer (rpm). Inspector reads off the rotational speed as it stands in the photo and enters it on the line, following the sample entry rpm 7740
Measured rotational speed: rpm 2100
